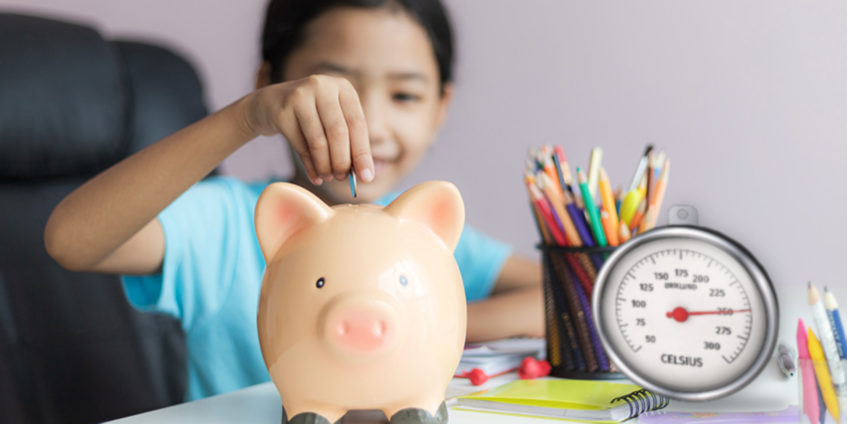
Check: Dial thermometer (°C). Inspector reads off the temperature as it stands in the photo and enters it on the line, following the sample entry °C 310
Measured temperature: °C 250
